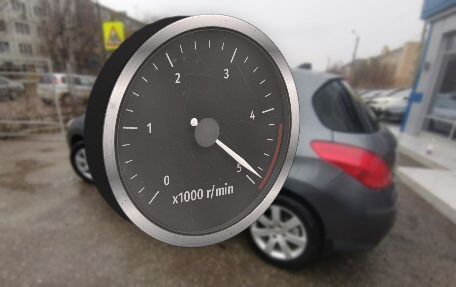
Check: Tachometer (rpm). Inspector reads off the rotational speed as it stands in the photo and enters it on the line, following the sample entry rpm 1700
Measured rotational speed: rpm 4900
